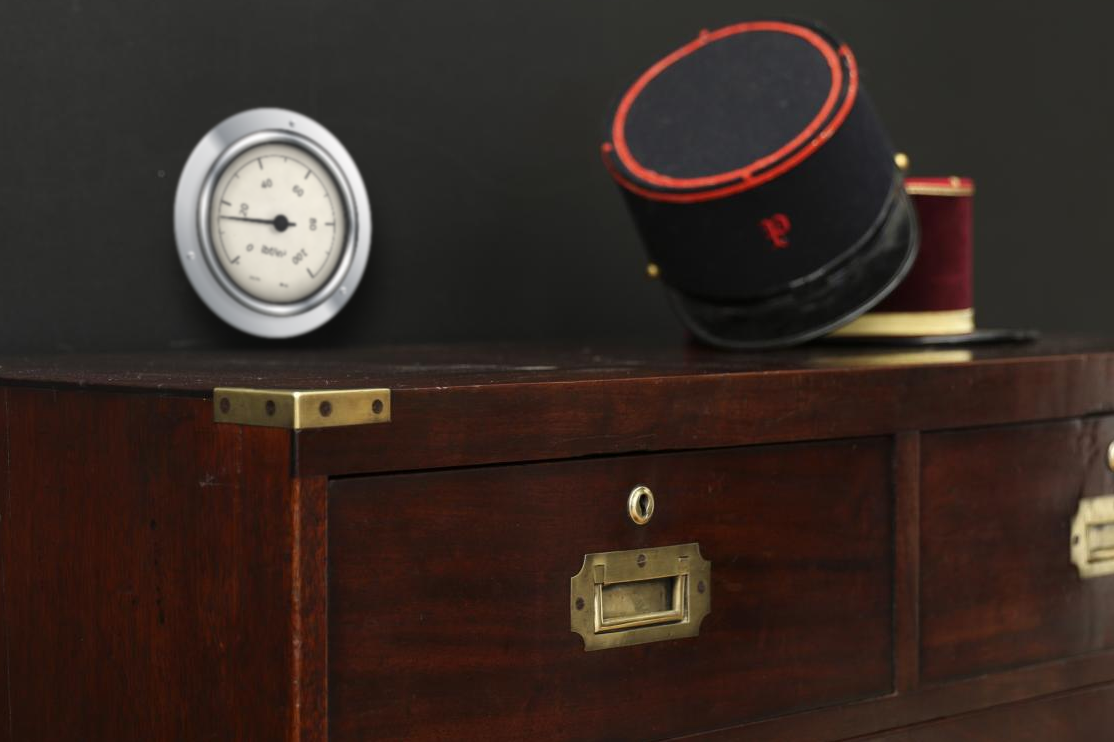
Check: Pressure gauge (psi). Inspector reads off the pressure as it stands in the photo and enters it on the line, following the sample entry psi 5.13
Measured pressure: psi 15
